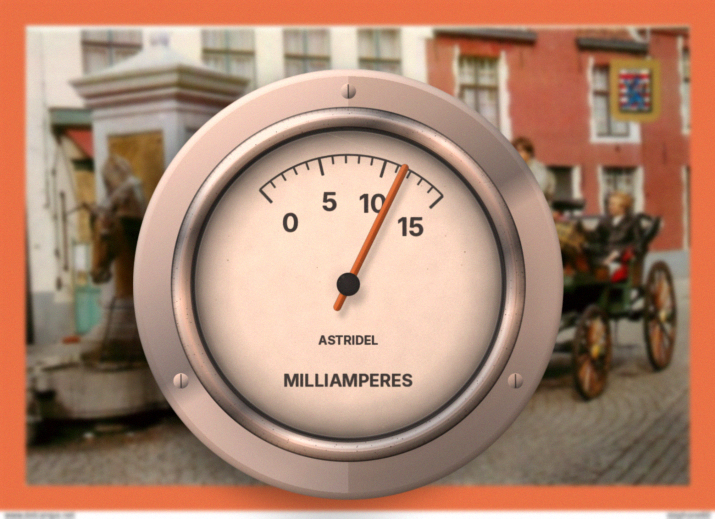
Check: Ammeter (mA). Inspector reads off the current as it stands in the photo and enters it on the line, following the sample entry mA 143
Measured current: mA 11.5
